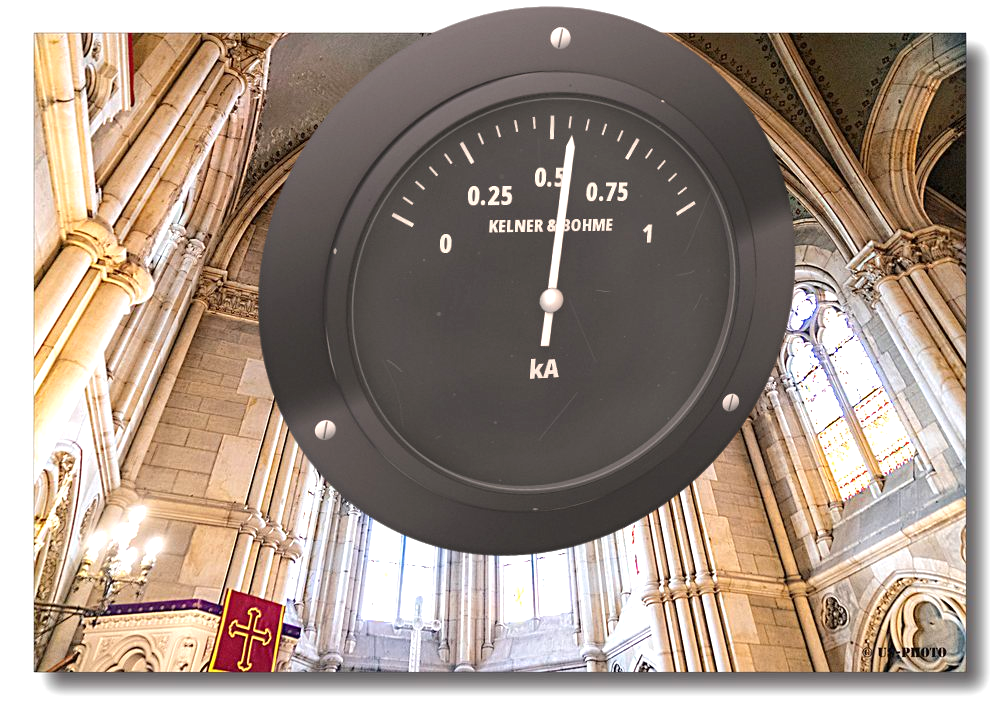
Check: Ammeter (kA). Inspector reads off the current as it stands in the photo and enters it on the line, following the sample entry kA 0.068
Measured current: kA 0.55
